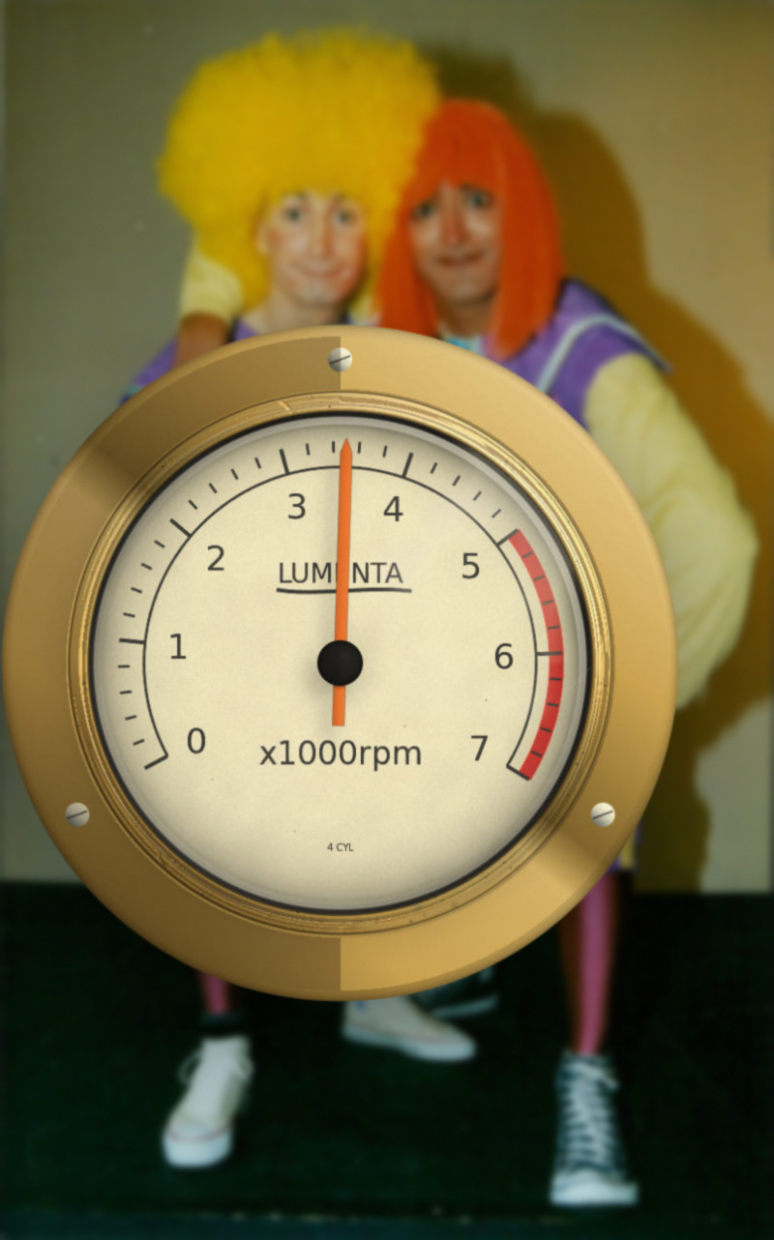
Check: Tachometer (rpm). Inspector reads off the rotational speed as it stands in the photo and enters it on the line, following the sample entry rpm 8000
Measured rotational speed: rpm 3500
